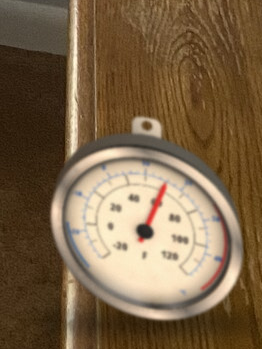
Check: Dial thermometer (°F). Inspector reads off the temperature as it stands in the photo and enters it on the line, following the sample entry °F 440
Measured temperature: °F 60
